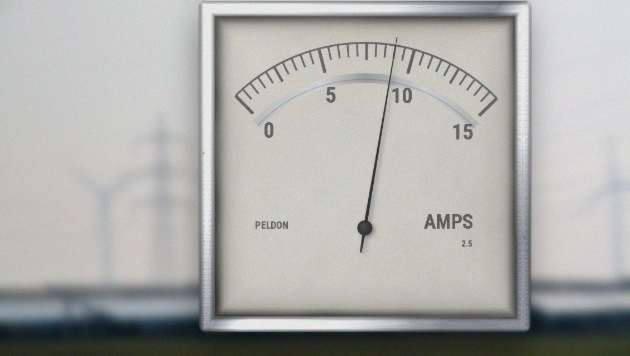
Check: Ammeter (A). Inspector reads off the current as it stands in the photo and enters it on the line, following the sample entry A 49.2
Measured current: A 9
